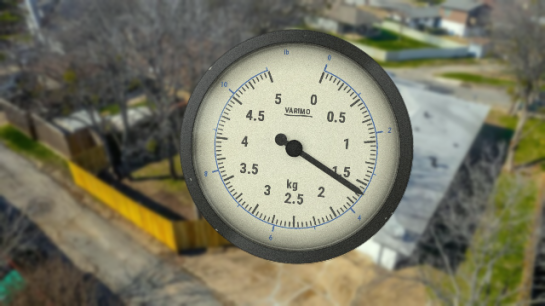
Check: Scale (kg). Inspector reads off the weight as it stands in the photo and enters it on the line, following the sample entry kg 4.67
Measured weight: kg 1.6
